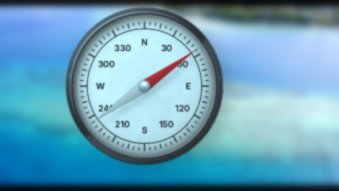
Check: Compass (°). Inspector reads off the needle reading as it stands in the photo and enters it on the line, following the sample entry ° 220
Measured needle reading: ° 55
